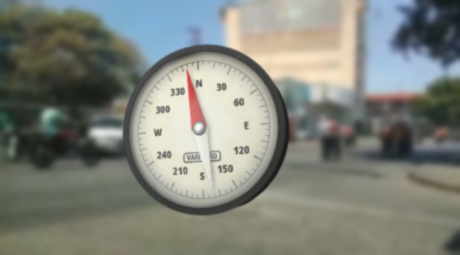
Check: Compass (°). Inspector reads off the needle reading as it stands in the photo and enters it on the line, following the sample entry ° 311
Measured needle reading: ° 350
